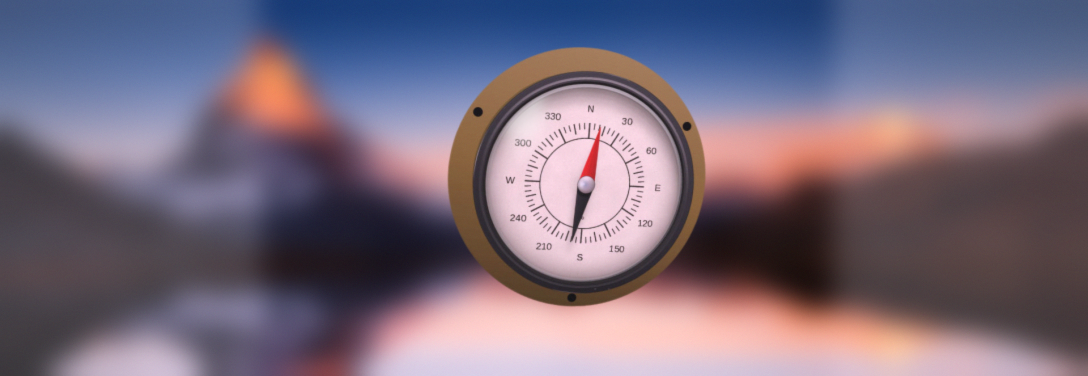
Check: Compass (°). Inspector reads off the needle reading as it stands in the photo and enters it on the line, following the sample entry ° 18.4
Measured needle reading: ° 10
